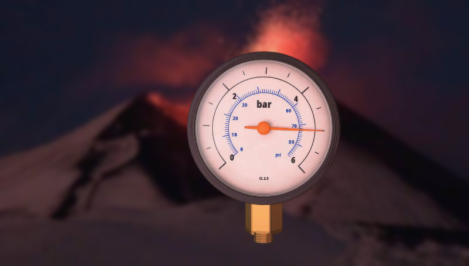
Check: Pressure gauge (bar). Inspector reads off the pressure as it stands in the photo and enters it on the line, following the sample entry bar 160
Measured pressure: bar 5
